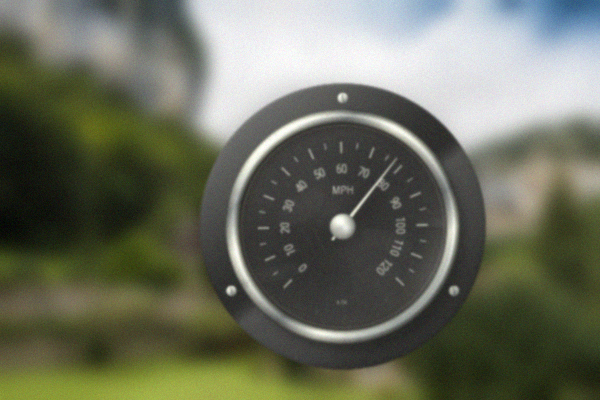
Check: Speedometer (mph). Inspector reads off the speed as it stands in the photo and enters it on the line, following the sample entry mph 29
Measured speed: mph 77.5
